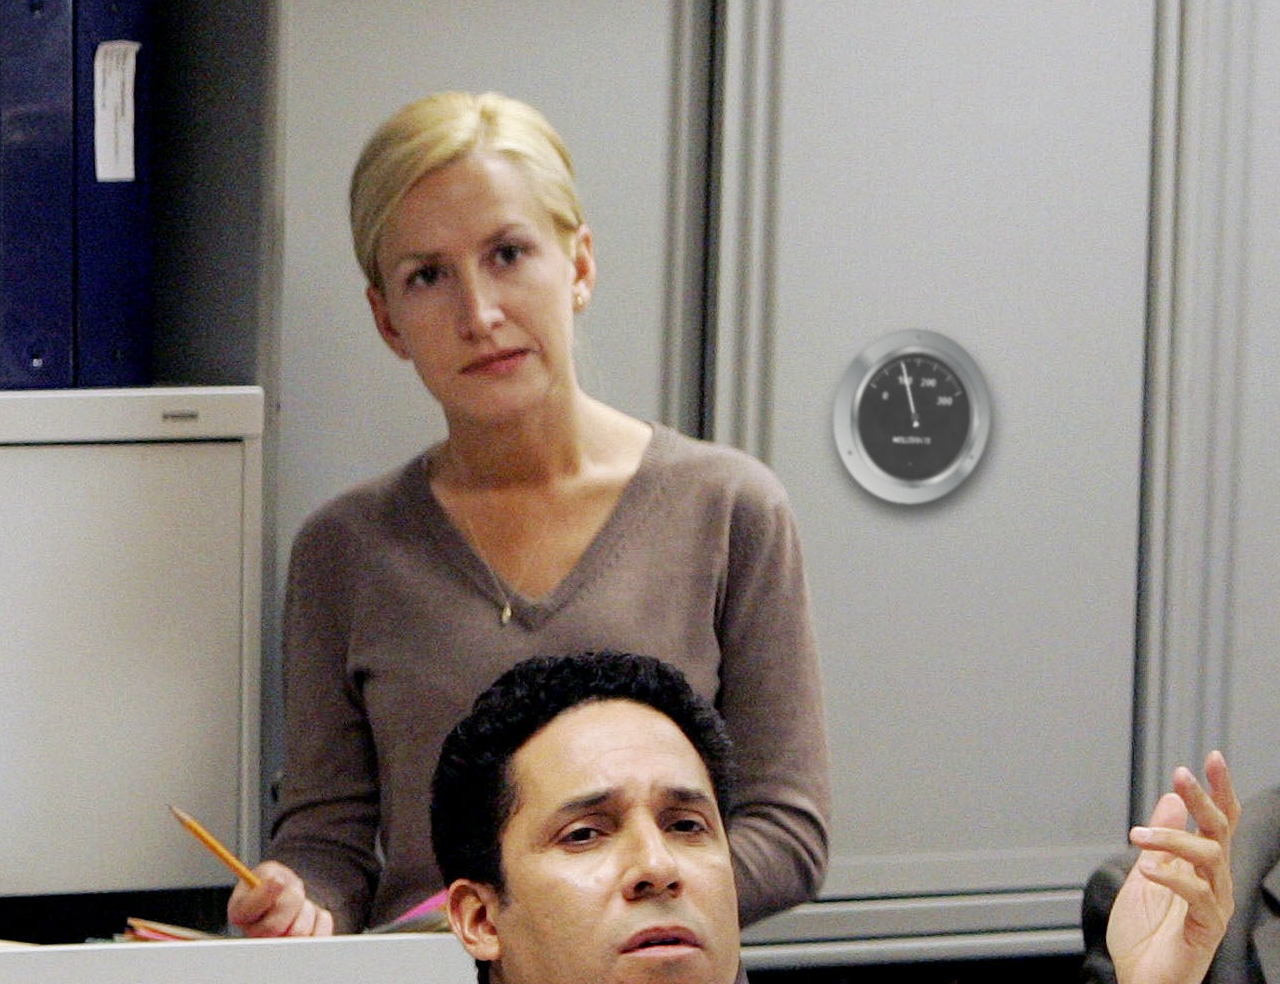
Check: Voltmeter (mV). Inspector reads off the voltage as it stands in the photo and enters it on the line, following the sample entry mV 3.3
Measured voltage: mV 100
